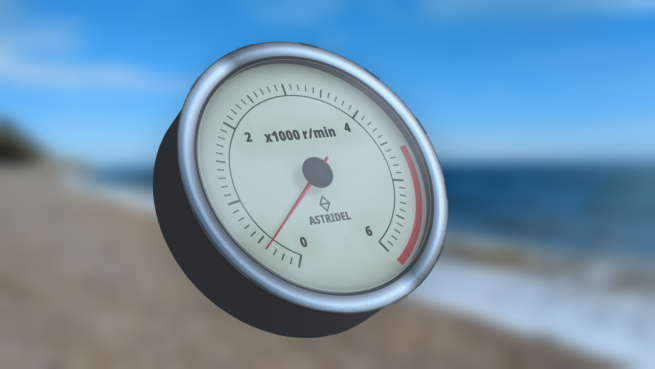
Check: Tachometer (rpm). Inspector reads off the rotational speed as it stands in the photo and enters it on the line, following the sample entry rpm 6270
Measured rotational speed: rpm 400
